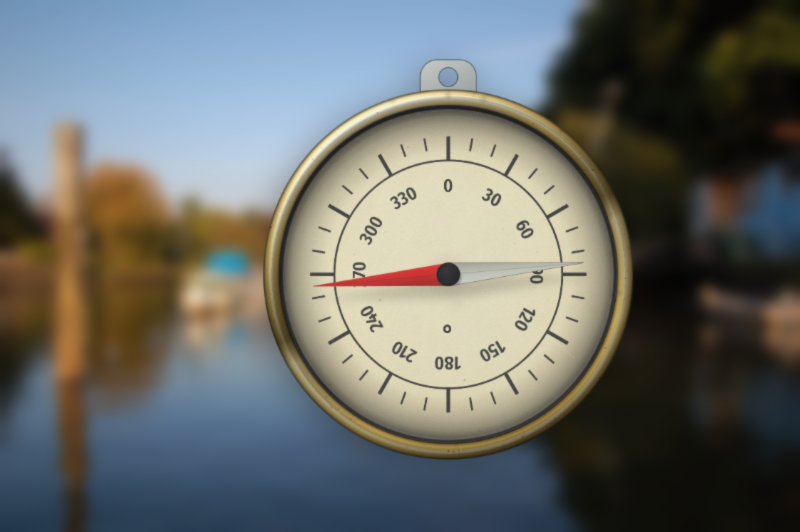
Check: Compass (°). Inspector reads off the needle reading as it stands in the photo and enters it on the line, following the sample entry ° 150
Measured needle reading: ° 265
